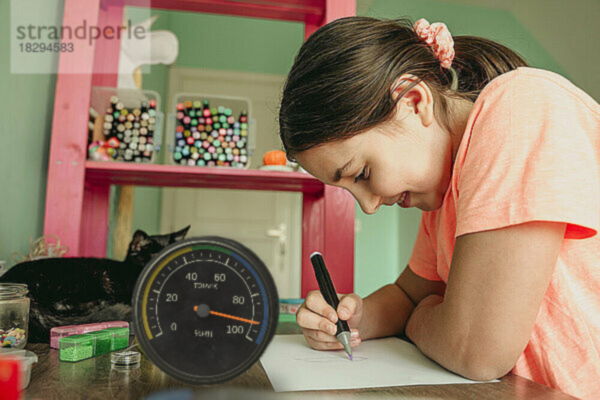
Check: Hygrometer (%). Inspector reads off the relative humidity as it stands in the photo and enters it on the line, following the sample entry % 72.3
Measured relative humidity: % 92
